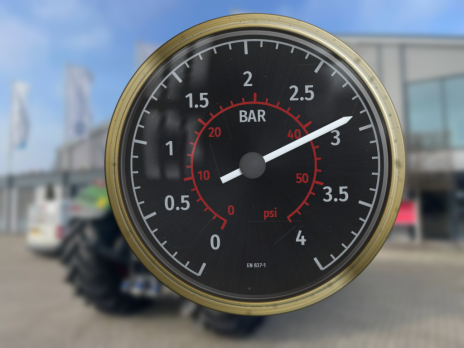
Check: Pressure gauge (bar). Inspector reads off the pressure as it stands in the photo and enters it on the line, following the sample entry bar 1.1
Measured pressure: bar 2.9
